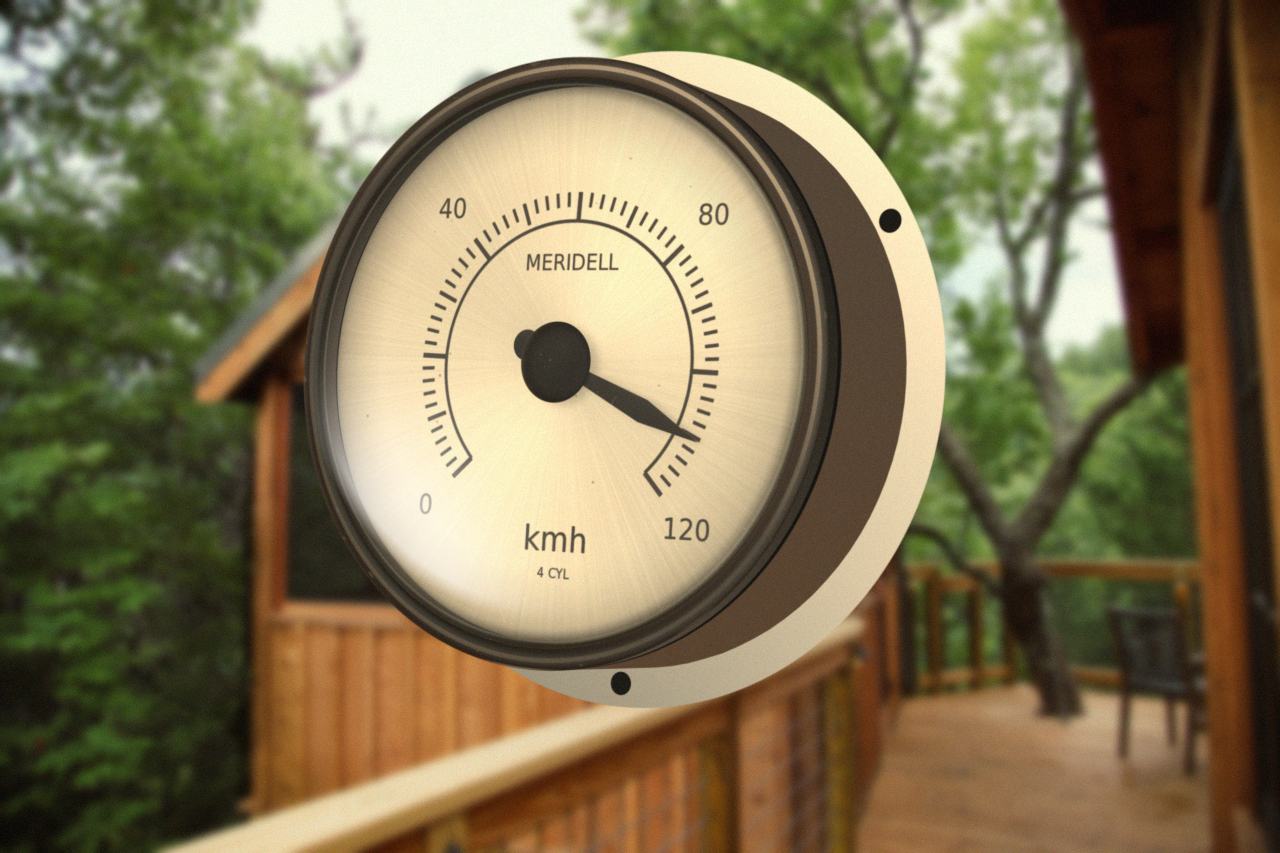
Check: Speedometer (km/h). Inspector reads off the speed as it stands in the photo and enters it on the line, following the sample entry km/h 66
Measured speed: km/h 110
